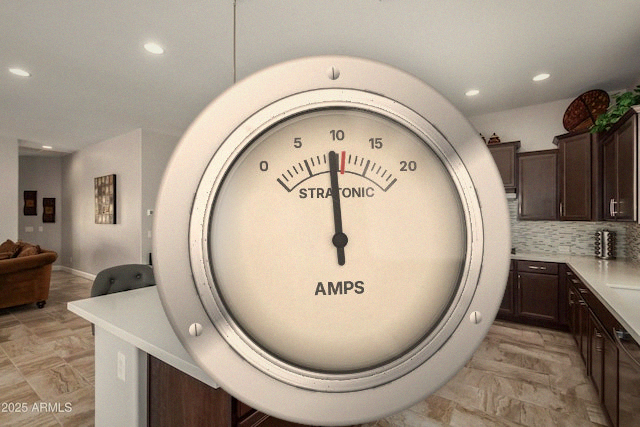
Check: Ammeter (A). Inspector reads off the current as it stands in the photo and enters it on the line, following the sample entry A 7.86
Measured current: A 9
